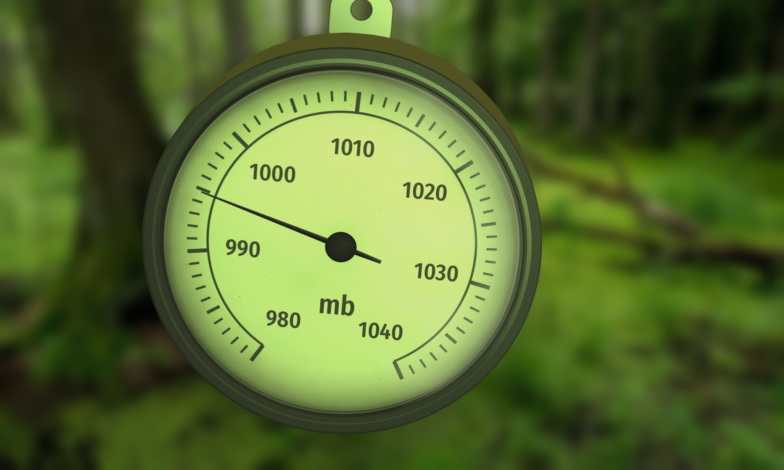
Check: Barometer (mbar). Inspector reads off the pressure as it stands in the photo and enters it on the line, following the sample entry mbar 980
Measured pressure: mbar 995
